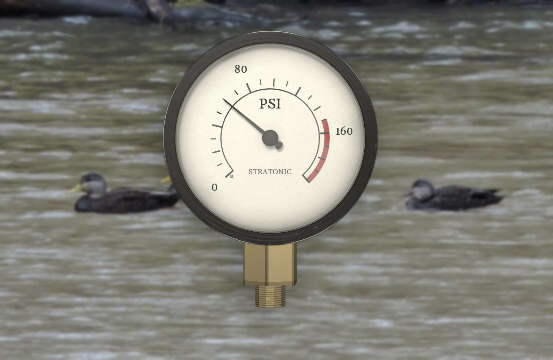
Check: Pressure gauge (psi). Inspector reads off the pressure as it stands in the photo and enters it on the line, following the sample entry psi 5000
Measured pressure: psi 60
